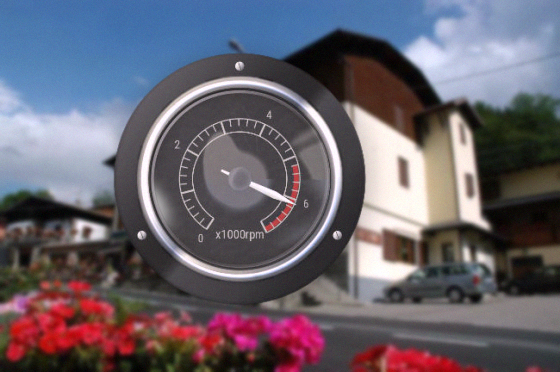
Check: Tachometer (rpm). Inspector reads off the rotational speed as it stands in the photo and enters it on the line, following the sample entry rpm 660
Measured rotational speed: rpm 6100
